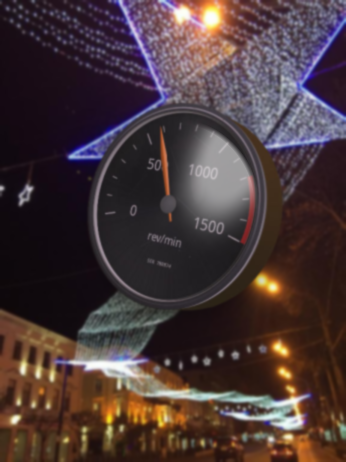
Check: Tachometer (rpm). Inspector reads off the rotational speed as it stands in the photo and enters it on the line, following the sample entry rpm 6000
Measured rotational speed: rpm 600
